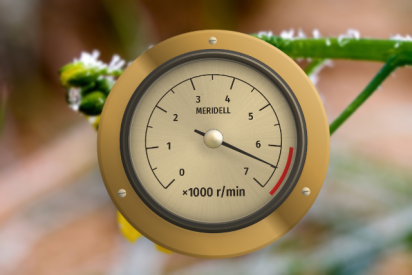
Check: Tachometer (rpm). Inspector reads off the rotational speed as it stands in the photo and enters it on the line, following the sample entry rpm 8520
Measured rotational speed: rpm 6500
